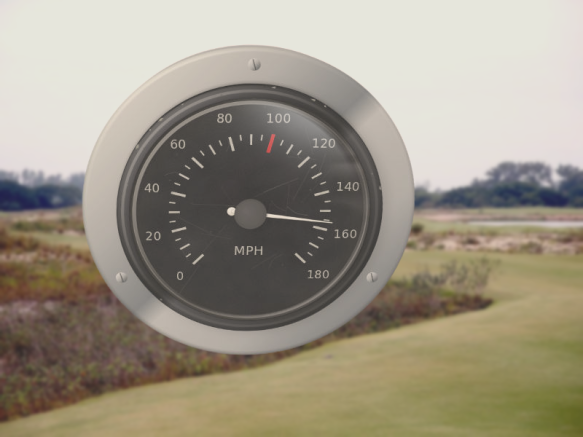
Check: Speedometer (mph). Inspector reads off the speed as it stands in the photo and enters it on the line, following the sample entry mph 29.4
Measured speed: mph 155
